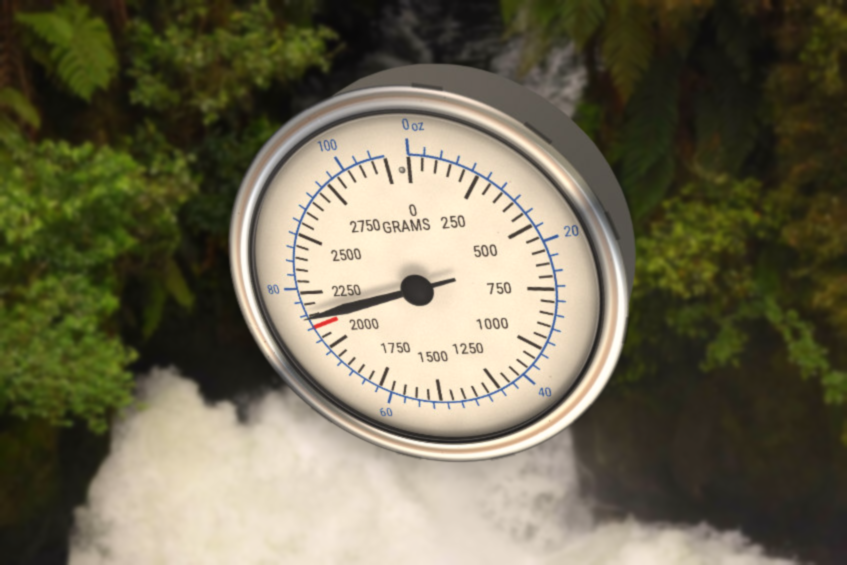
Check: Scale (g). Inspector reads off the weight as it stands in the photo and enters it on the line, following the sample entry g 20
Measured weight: g 2150
